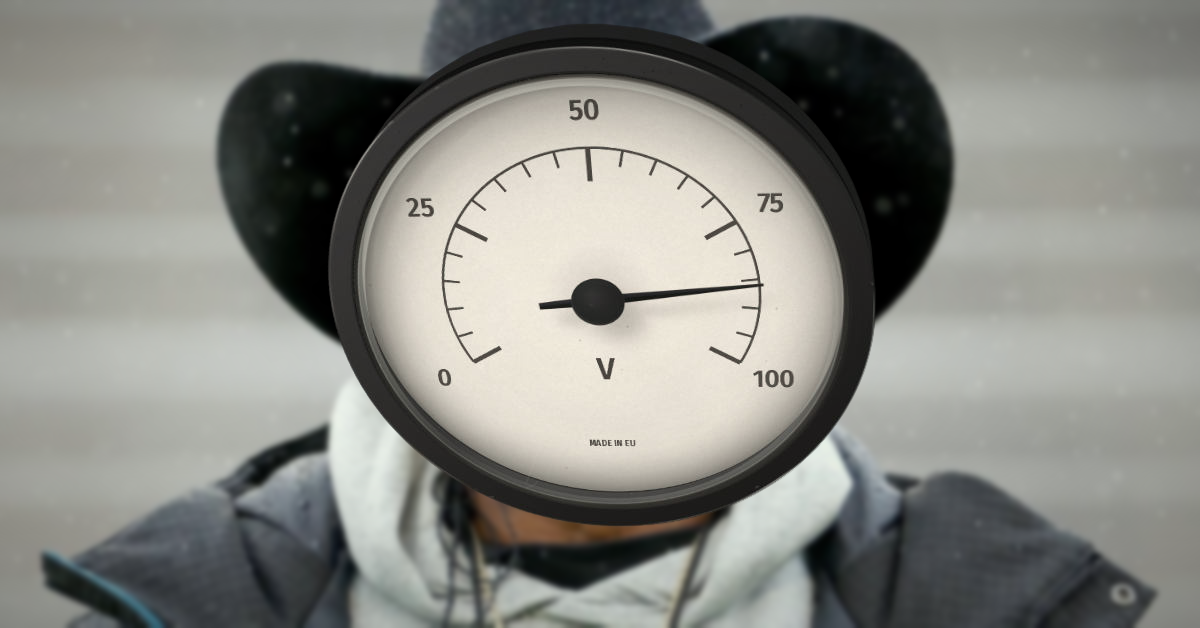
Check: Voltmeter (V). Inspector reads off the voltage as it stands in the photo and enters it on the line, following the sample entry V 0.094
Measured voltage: V 85
